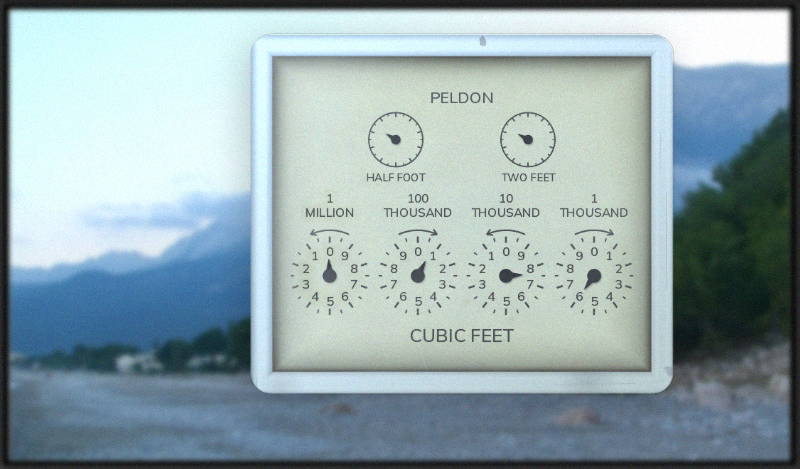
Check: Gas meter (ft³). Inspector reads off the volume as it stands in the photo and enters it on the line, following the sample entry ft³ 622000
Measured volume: ft³ 7600
